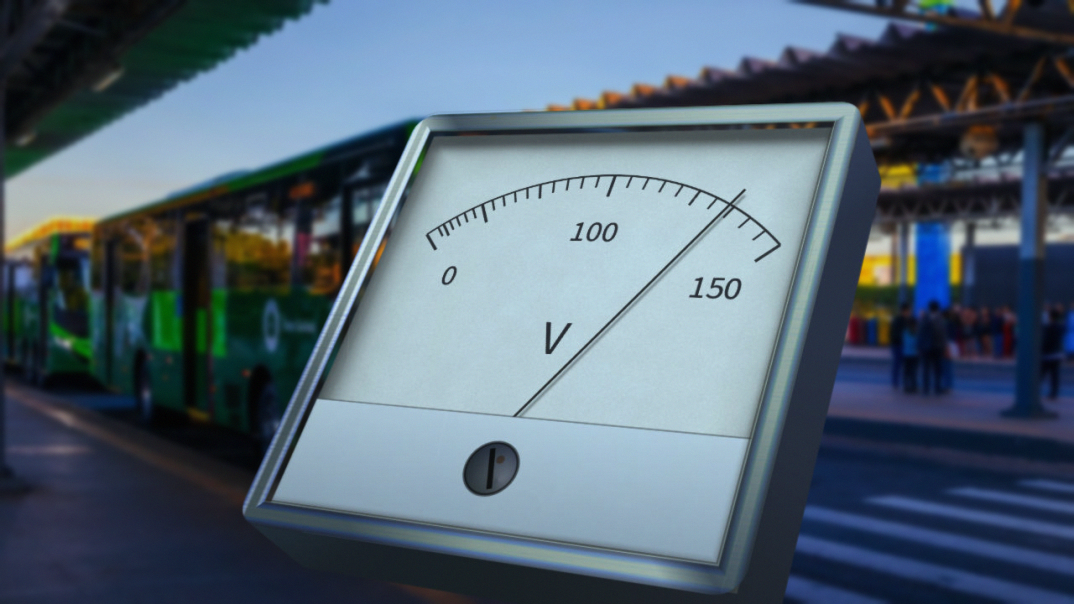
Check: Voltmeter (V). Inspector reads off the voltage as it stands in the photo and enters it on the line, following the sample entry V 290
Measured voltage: V 135
